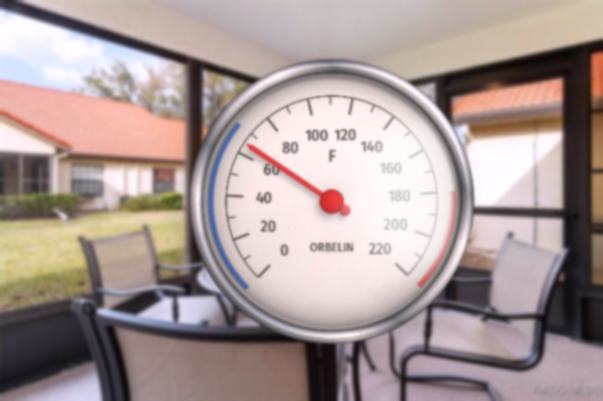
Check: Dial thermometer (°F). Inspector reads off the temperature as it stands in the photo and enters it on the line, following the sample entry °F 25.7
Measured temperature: °F 65
